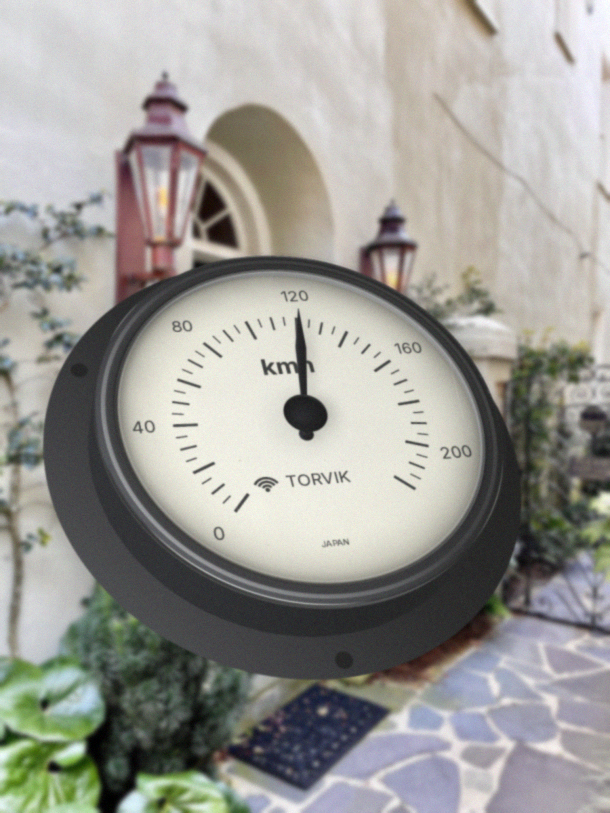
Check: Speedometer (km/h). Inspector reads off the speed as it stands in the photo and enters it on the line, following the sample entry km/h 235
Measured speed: km/h 120
